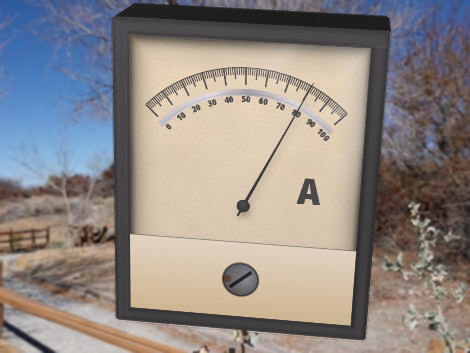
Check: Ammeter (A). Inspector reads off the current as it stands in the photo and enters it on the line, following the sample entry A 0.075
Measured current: A 80
